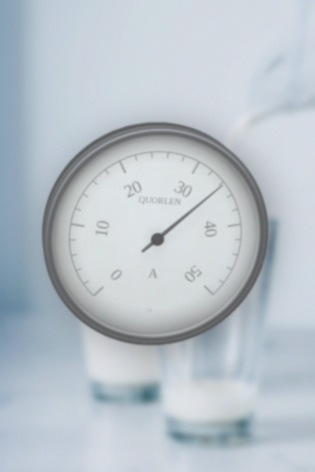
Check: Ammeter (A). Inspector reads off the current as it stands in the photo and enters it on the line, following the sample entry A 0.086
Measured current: A 34
